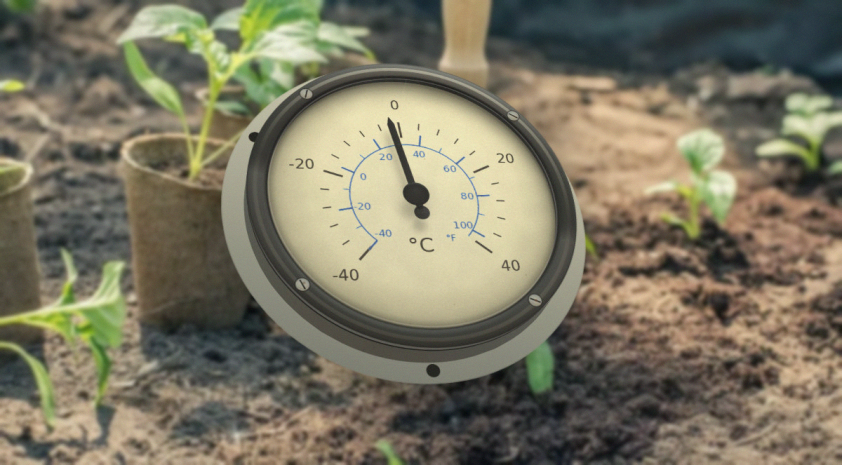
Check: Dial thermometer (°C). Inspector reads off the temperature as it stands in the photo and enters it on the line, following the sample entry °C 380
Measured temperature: °C -2
